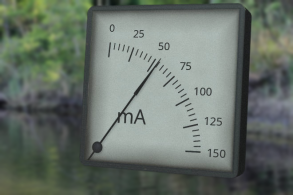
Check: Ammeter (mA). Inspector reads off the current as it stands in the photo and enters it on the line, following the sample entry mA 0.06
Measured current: mA 55
